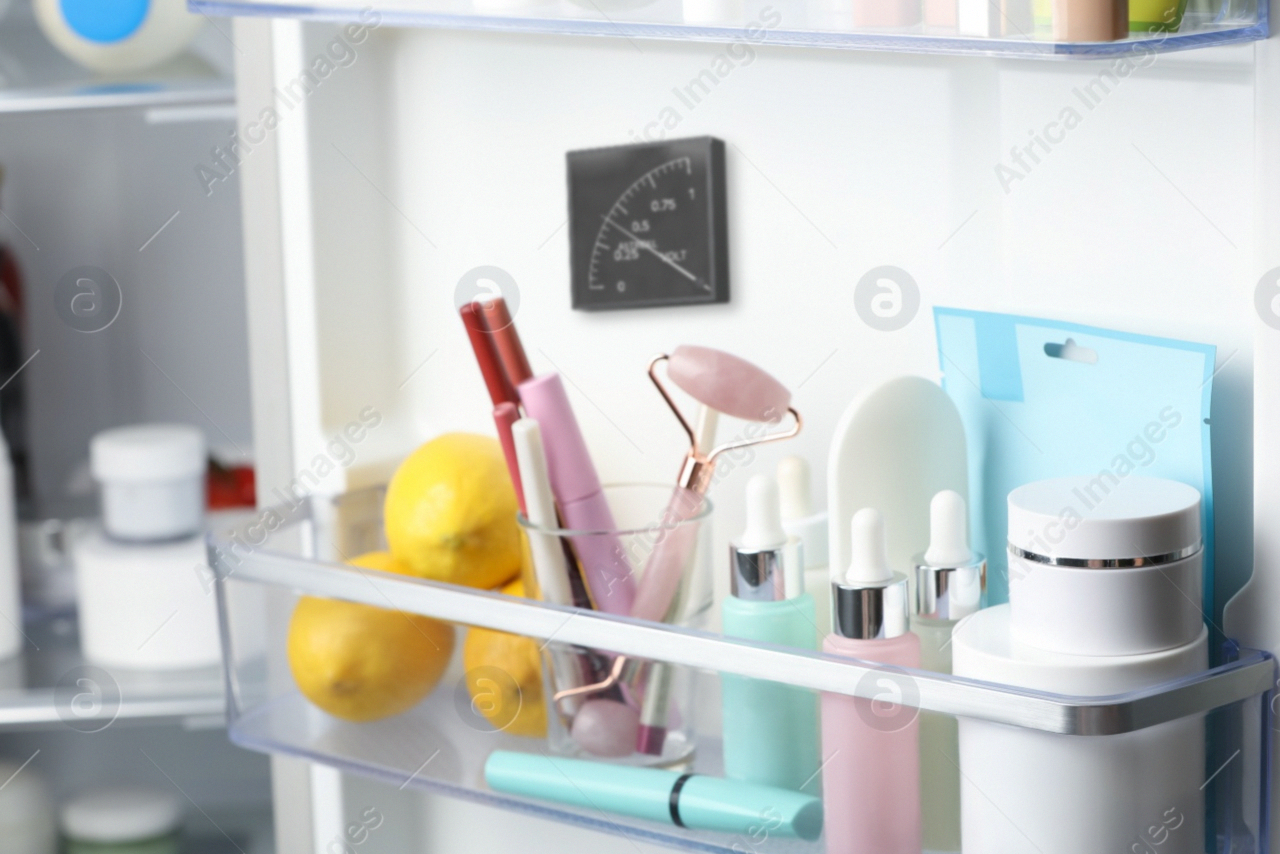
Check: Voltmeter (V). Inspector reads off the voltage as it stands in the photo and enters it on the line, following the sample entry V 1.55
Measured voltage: V 0.4
